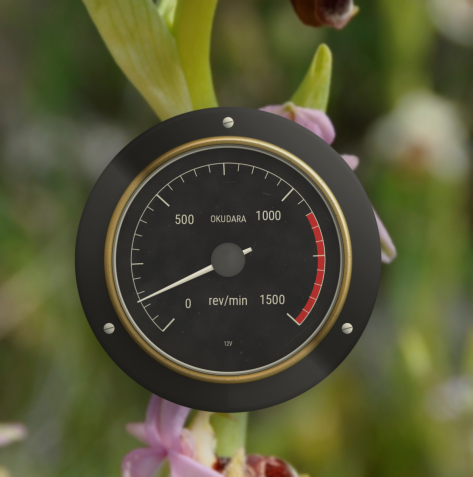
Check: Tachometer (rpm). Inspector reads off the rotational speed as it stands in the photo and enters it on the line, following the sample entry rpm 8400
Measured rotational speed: rpm 125
